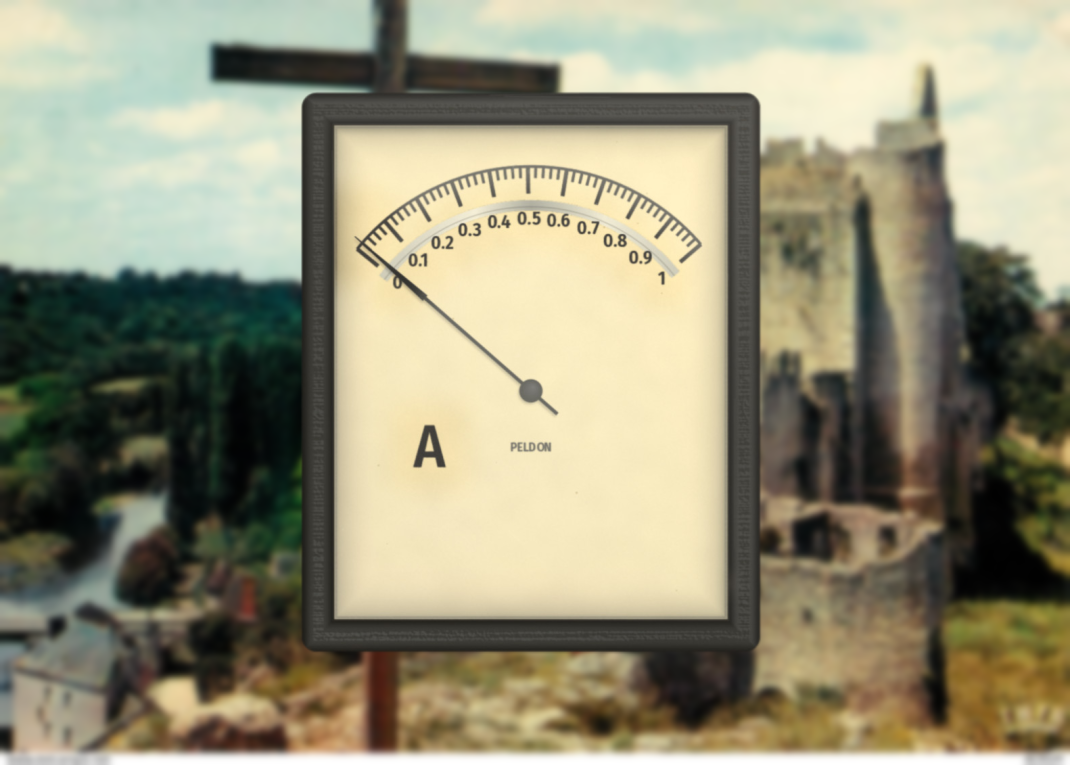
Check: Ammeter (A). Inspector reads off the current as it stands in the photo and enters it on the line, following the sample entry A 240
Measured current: A 0.02
